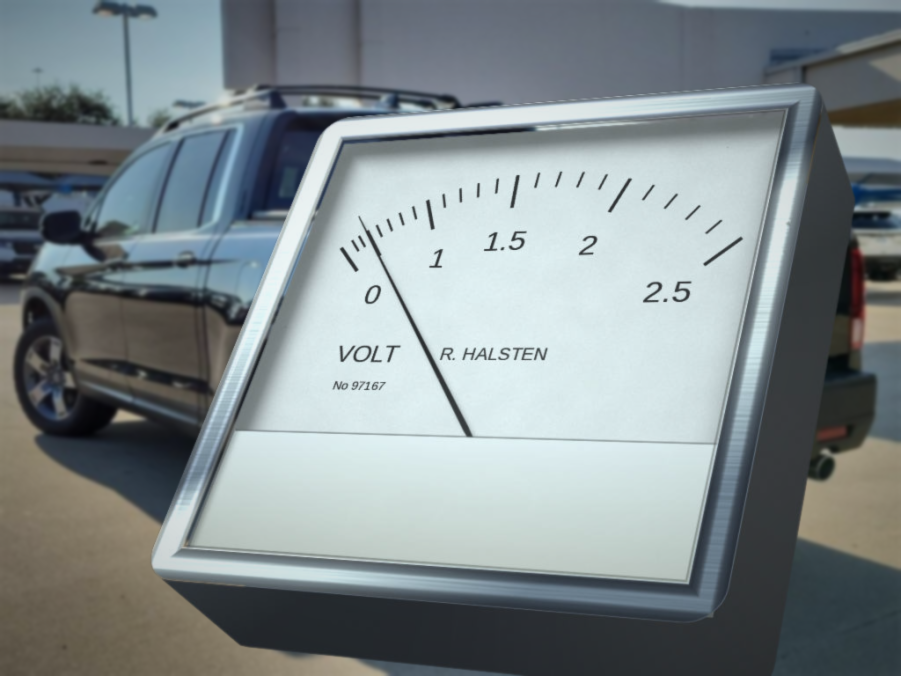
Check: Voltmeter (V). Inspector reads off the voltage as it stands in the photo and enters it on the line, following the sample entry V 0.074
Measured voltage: V 0.5
